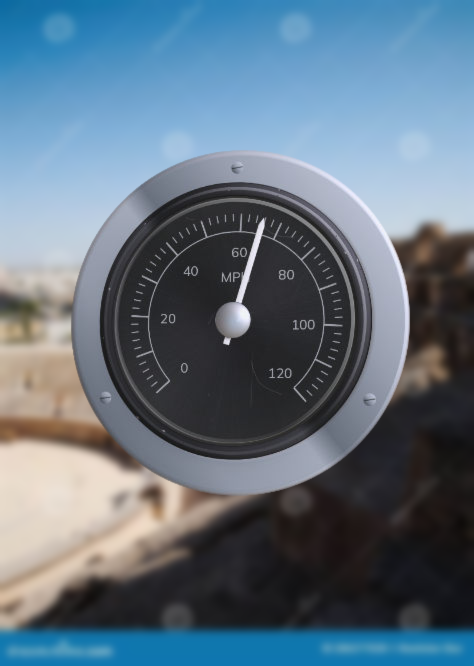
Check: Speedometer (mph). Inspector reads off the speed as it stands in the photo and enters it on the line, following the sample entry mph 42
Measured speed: mph 66
